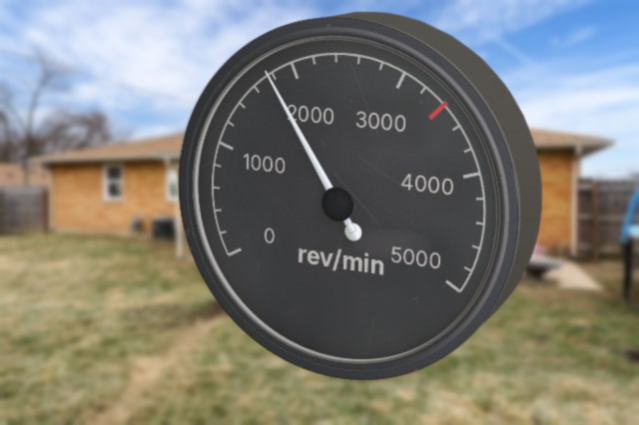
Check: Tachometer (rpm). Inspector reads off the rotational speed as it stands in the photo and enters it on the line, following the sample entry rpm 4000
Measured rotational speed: rpm 1800
